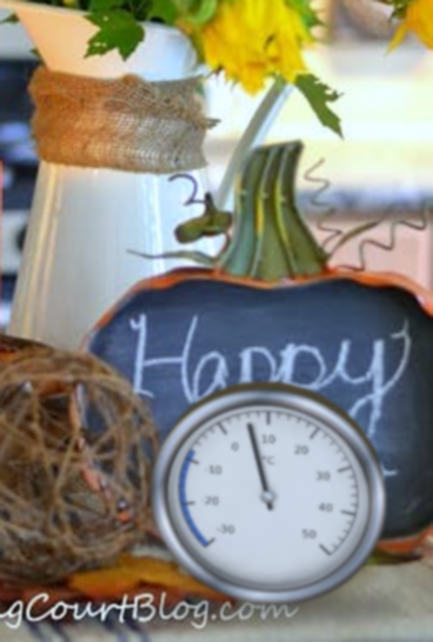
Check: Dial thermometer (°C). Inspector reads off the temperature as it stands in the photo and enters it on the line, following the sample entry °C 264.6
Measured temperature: °C 6
